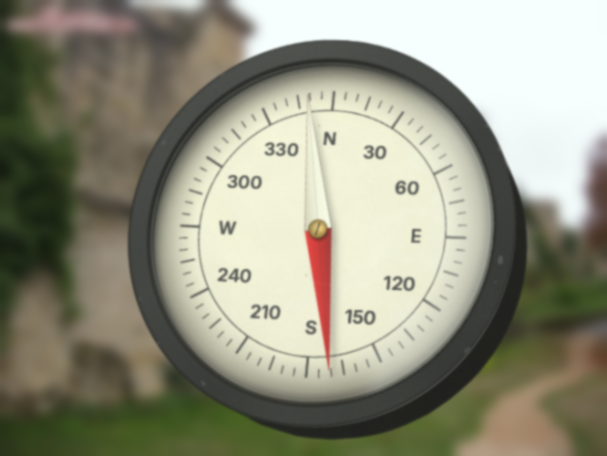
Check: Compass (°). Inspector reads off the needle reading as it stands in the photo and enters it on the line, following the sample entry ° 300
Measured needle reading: ° 170
